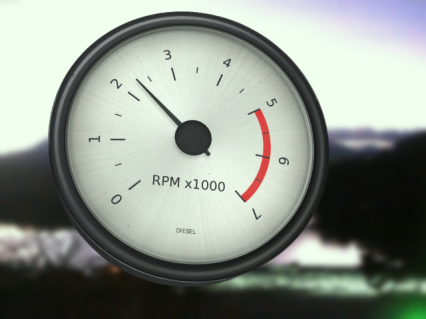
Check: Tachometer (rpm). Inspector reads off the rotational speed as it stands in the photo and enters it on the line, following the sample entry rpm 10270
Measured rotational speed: rpm 2250
